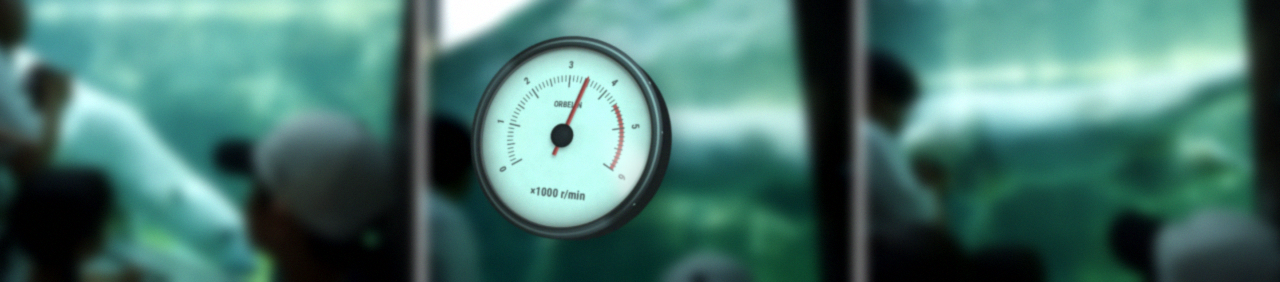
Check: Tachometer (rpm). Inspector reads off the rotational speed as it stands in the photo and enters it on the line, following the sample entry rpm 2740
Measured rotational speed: rpm 3500
